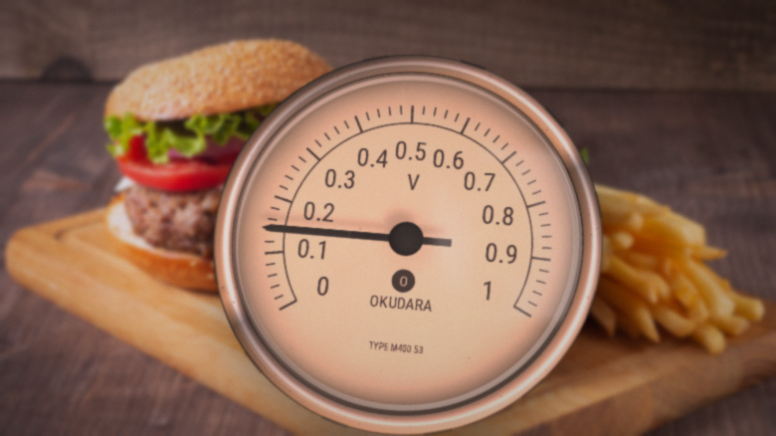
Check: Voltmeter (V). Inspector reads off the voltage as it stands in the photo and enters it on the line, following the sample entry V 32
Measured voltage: V 0.14
